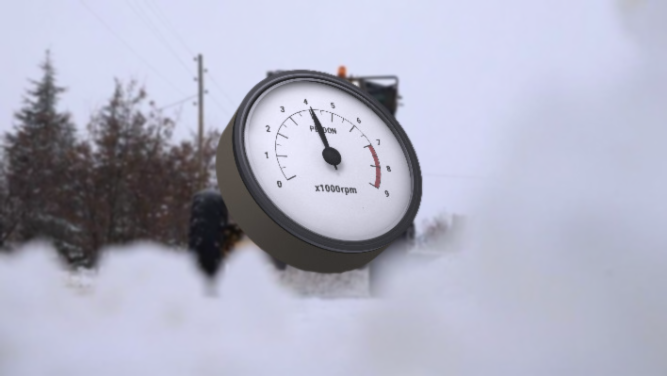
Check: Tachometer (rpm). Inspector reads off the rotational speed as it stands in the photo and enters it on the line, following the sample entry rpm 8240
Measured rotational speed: rpm 4000
